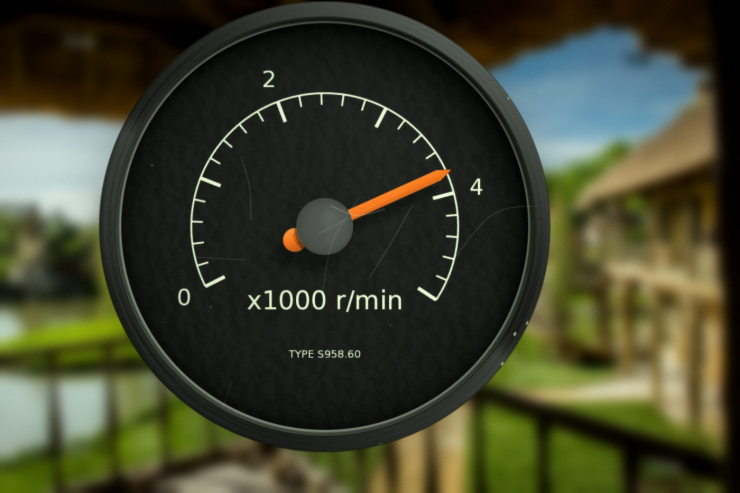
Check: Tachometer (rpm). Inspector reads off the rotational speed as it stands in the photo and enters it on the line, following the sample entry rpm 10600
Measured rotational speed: rpm 3800
